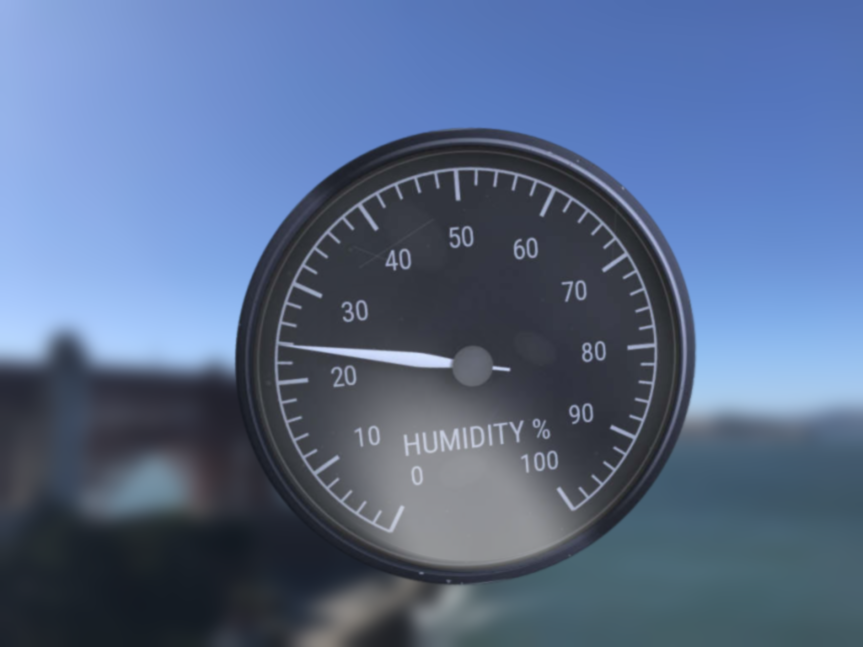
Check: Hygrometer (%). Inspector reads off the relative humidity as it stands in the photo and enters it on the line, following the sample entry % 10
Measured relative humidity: % 24
